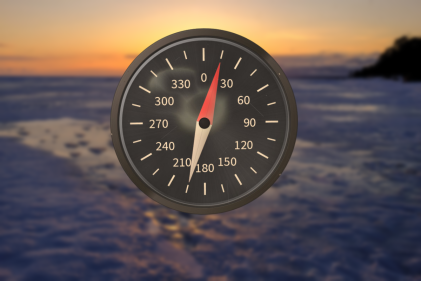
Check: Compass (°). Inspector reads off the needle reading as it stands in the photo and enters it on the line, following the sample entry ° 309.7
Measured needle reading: ° 15
